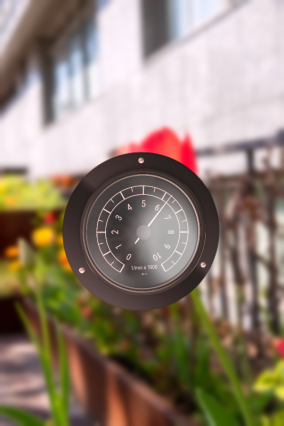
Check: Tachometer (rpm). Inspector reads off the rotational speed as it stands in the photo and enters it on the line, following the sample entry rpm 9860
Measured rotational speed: rpm 6250
